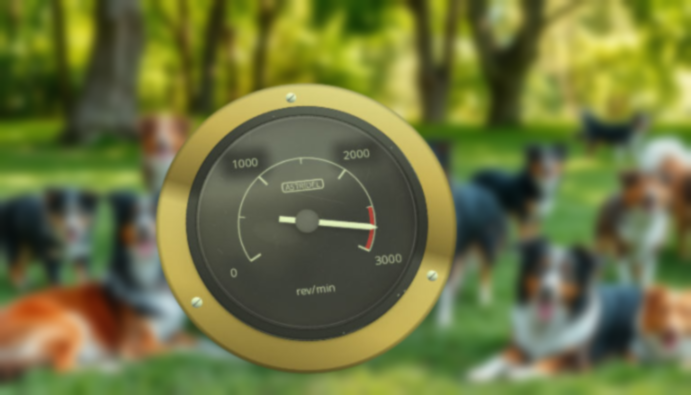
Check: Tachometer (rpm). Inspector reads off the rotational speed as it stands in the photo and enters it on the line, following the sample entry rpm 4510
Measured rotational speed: rpm 2750
